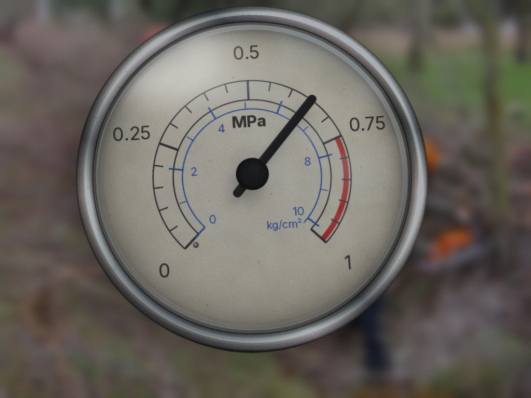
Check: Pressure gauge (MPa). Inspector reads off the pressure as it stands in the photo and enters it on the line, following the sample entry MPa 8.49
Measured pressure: MPa 0.65
